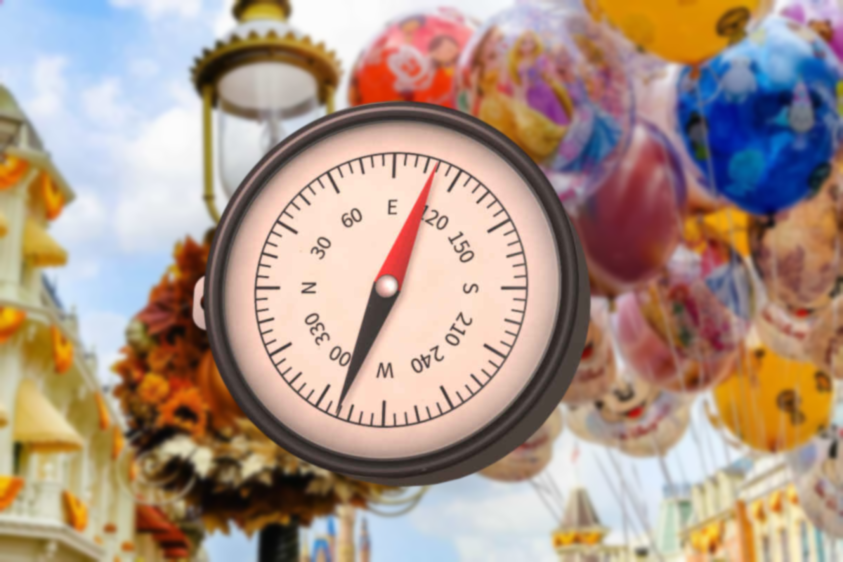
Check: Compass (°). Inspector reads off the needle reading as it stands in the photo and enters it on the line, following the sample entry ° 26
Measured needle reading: ° 110
